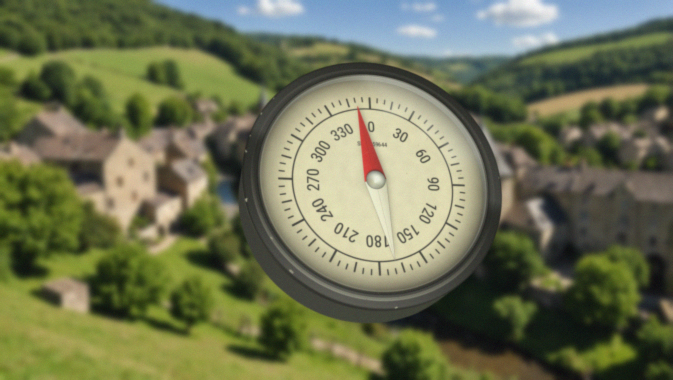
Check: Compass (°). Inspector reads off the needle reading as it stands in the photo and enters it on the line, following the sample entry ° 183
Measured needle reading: ° 350
